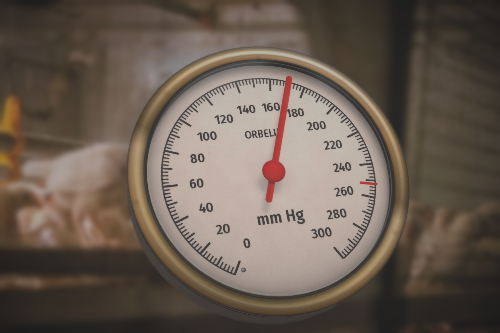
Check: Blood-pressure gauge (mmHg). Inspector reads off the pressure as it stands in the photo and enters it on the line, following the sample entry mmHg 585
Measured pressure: mmHg 170
